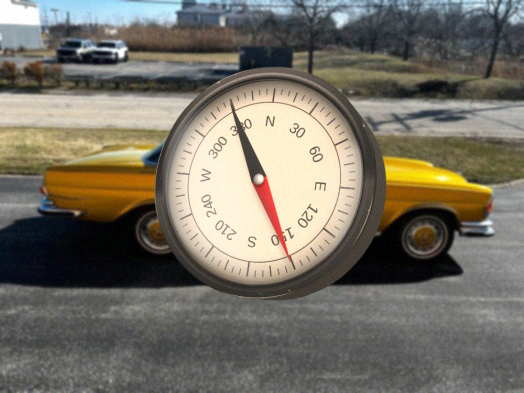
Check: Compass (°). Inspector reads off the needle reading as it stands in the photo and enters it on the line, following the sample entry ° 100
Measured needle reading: ° 150
